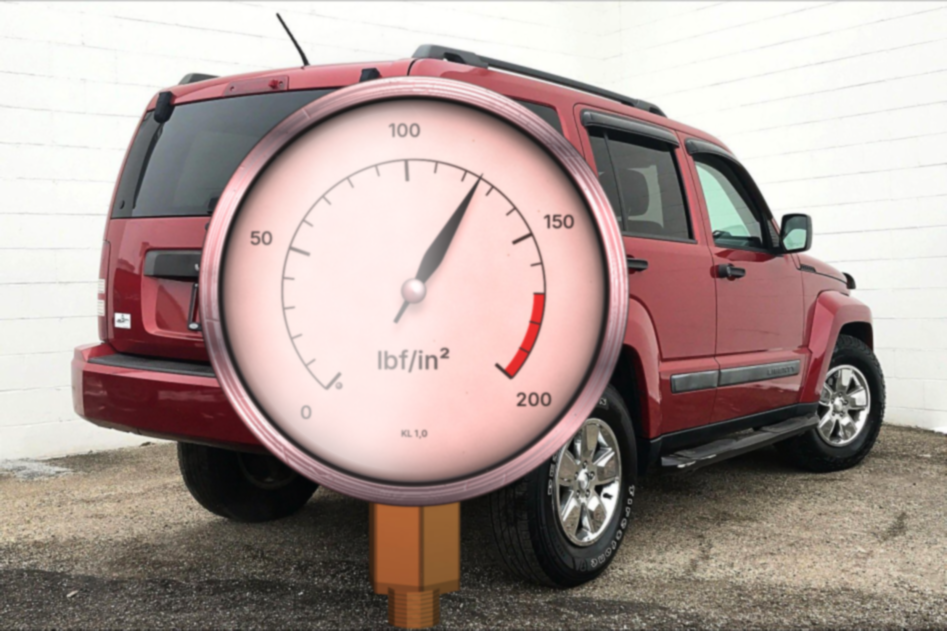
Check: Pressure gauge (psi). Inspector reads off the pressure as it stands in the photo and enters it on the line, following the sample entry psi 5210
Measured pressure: psi 125
